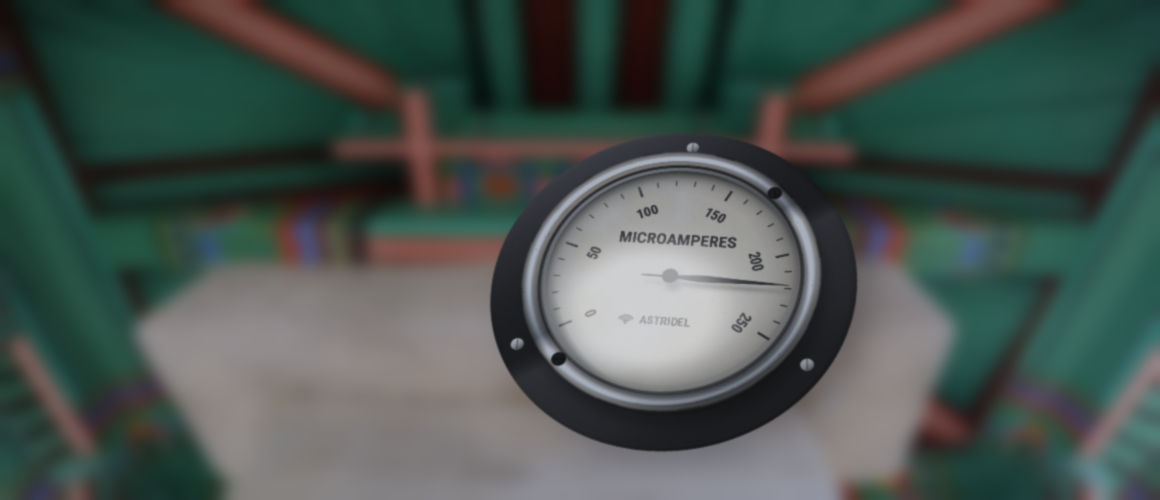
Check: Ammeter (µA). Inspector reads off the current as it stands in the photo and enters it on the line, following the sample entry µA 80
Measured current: µA 220
